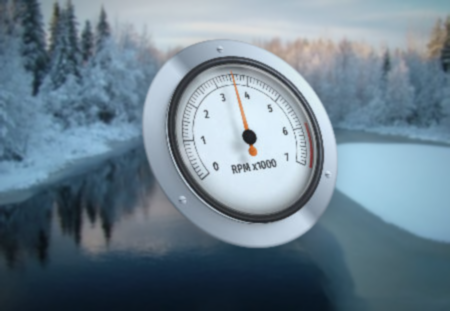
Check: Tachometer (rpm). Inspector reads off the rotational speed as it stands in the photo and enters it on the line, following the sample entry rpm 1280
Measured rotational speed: rpm 3500
